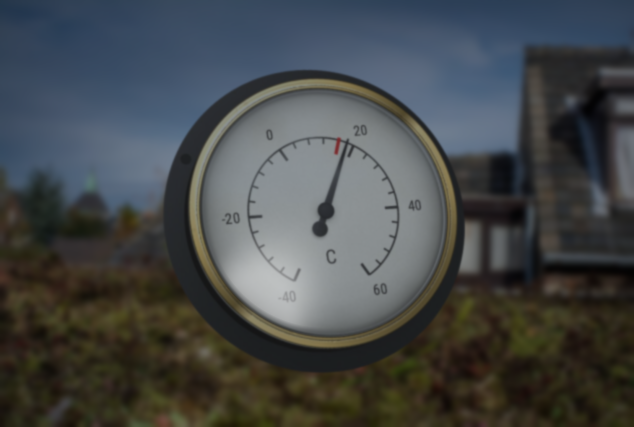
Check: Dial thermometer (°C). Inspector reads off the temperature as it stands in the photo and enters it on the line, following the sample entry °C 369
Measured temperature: °C 18
